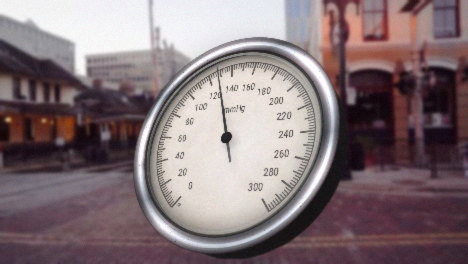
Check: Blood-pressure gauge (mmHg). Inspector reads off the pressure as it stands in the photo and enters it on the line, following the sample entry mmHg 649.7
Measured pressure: mmHg 130
